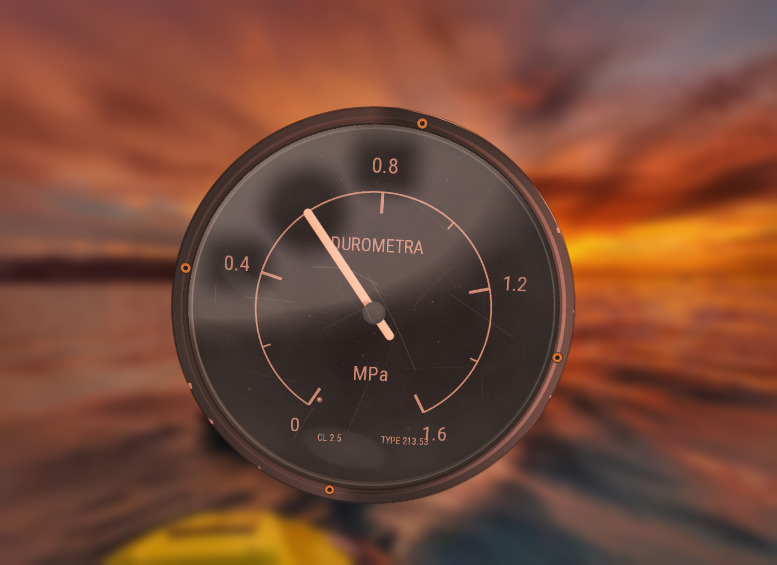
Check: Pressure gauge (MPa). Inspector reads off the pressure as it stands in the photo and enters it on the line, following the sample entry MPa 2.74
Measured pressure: MPa 0.6
